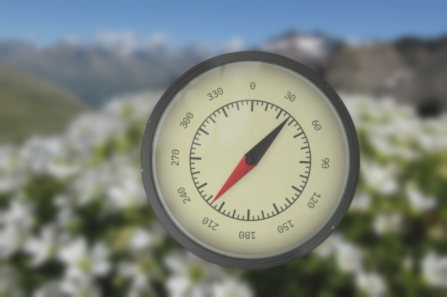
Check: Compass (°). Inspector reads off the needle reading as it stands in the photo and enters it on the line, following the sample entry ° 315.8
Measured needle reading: ° 220
